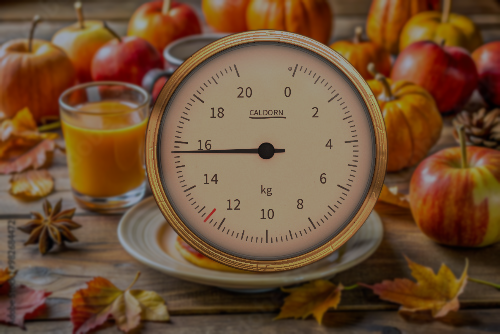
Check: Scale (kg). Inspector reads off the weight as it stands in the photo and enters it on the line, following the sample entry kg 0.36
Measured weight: kg 15.6
